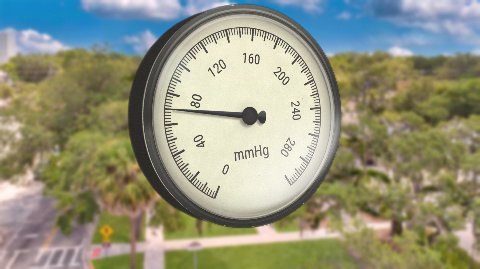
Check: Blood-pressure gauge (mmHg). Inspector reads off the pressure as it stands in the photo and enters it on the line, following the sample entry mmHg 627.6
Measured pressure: mmHg 70
